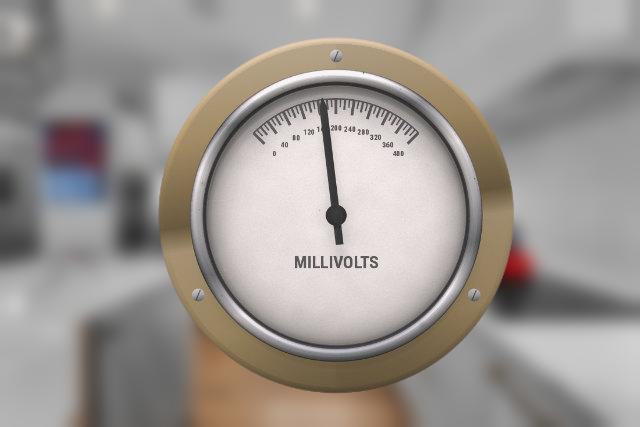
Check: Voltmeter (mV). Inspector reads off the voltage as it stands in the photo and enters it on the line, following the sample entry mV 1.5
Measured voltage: mV 170
